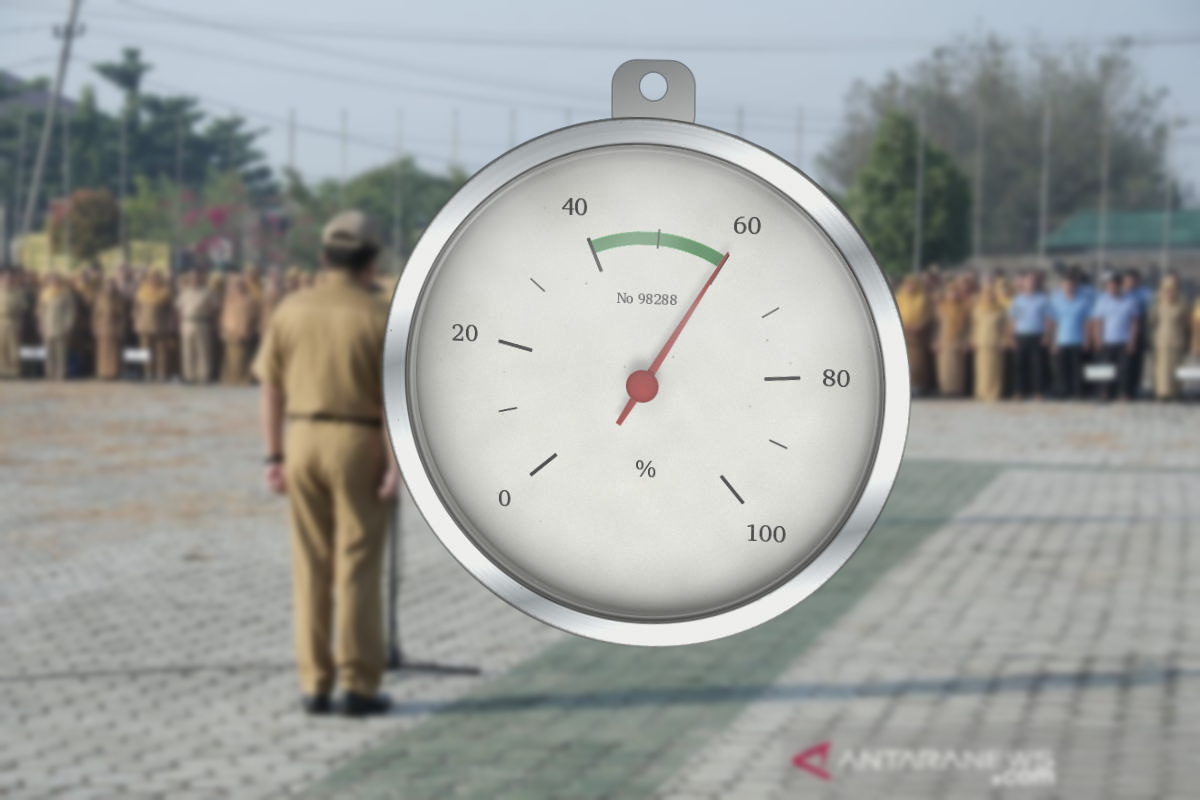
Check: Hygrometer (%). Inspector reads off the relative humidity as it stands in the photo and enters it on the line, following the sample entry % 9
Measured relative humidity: % 60
